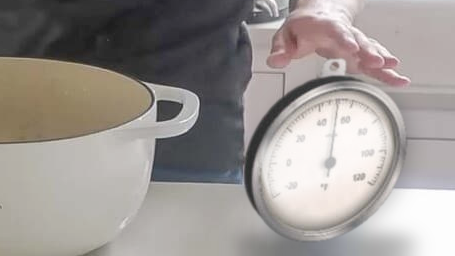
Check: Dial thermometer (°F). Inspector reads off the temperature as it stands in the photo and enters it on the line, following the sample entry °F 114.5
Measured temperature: °F 50
